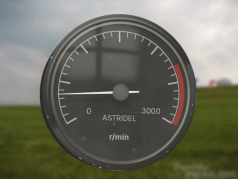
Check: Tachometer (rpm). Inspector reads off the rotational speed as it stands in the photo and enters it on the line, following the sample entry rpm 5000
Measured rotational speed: rpm 350
